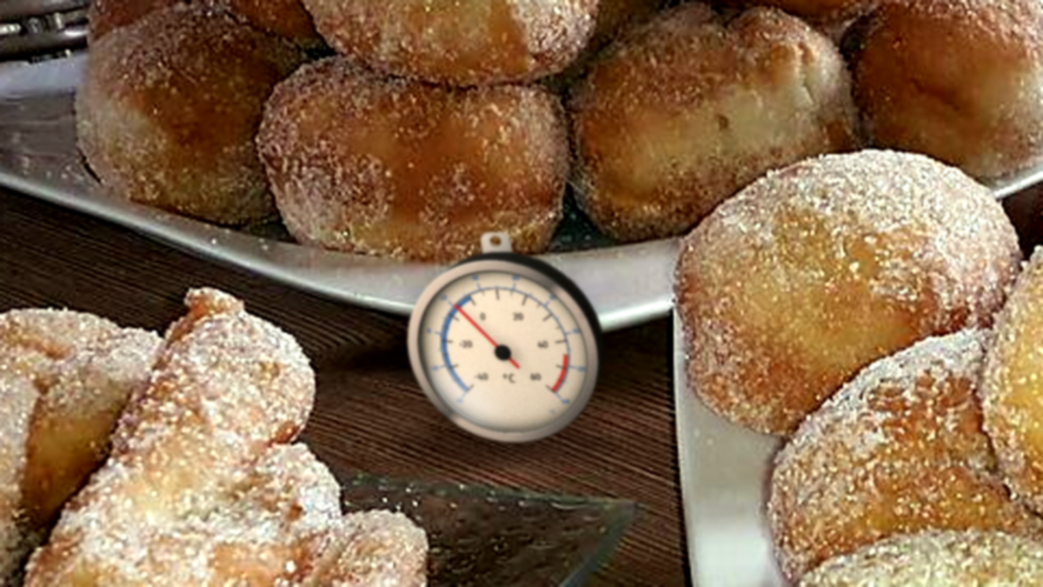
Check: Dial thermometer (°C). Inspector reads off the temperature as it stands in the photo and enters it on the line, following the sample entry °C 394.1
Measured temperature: °C -5
